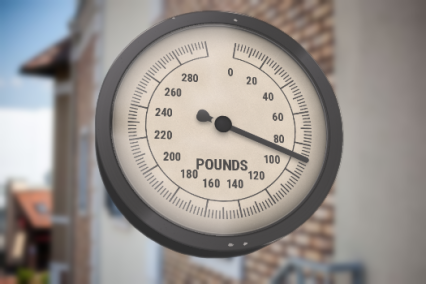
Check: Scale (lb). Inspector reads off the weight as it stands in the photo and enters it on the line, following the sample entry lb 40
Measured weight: lb 90
